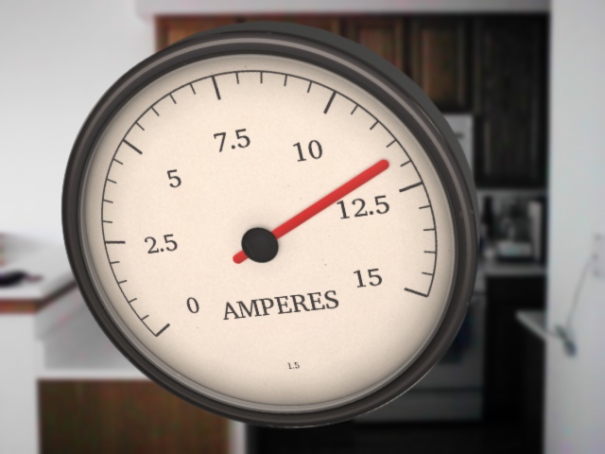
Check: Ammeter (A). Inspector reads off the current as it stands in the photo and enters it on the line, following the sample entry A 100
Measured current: A 11.75
